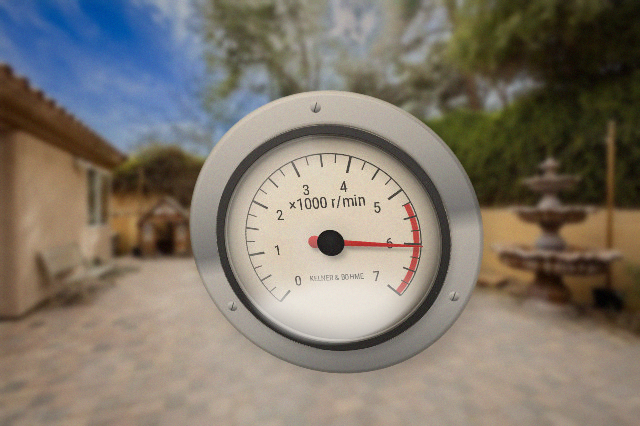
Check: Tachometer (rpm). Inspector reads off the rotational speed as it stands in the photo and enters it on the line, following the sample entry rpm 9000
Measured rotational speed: rpm 6000
